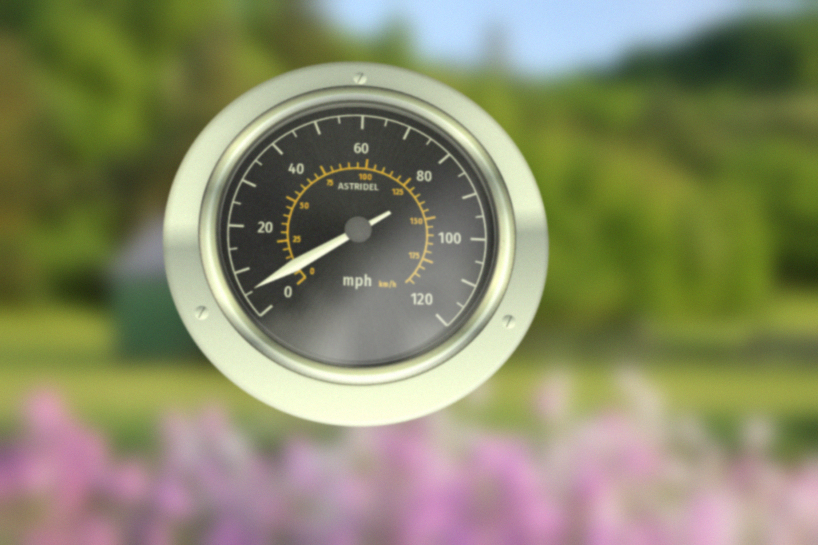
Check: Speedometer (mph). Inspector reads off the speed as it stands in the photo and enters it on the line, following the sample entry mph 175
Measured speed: mph 5
